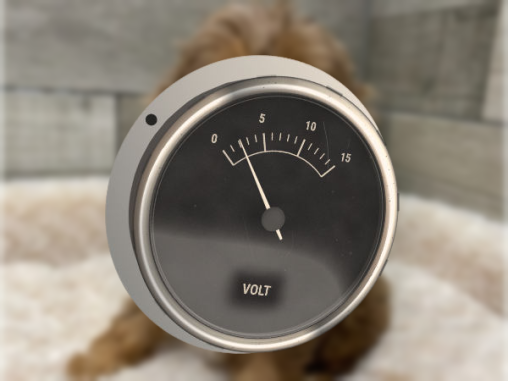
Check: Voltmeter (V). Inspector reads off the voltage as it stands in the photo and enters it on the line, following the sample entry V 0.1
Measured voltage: V 2
